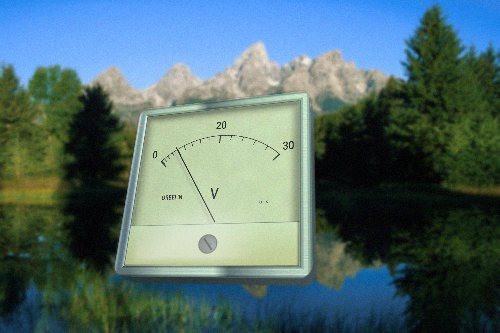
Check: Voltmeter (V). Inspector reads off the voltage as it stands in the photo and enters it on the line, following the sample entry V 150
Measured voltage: V 10
